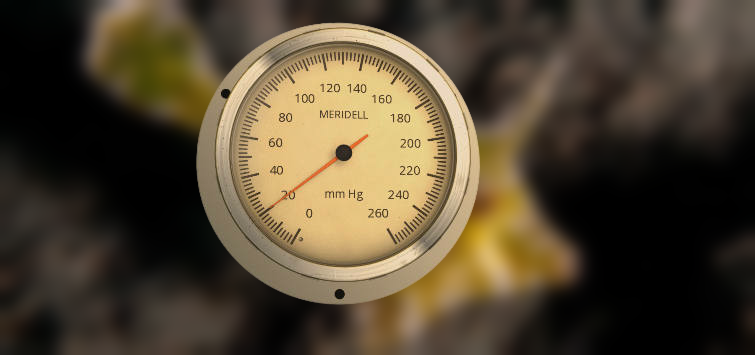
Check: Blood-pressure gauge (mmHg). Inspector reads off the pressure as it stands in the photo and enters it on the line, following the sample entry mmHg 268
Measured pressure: mmHg 20
